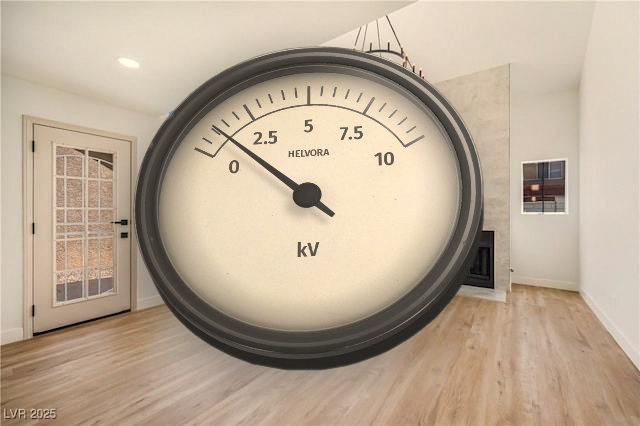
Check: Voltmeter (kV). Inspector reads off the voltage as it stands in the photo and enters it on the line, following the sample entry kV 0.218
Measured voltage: kV 1
